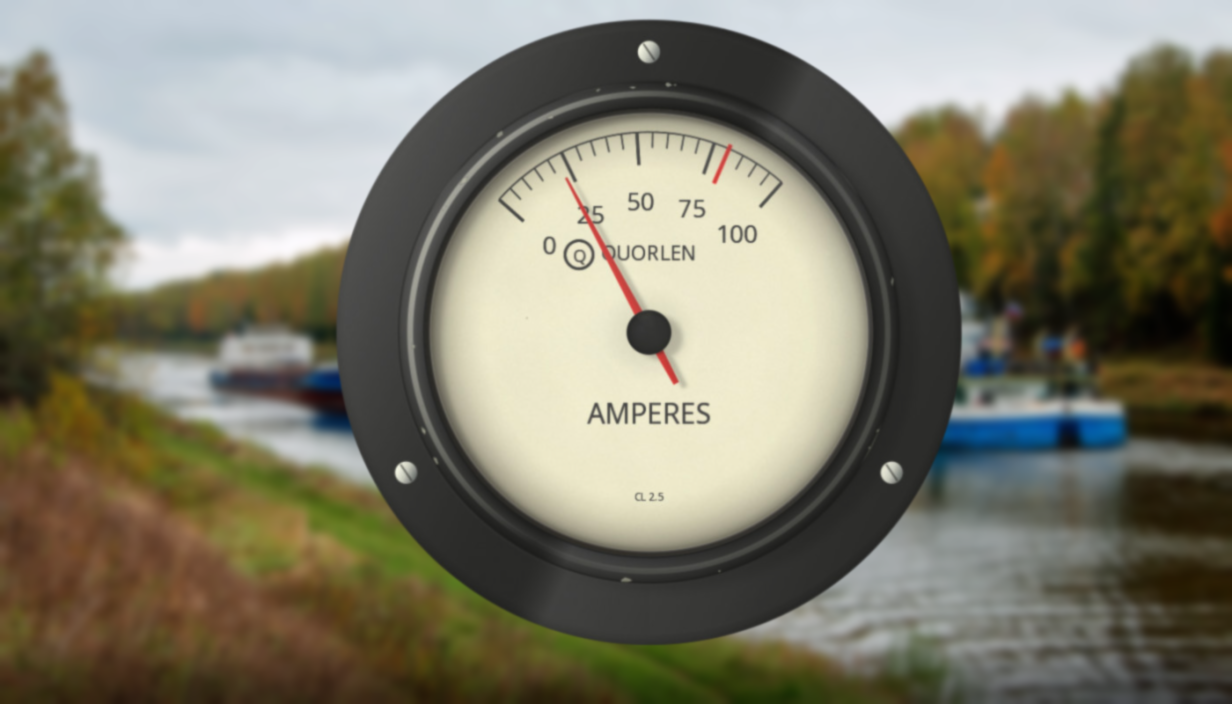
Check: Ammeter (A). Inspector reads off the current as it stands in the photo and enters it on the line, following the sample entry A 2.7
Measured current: A 22.5
